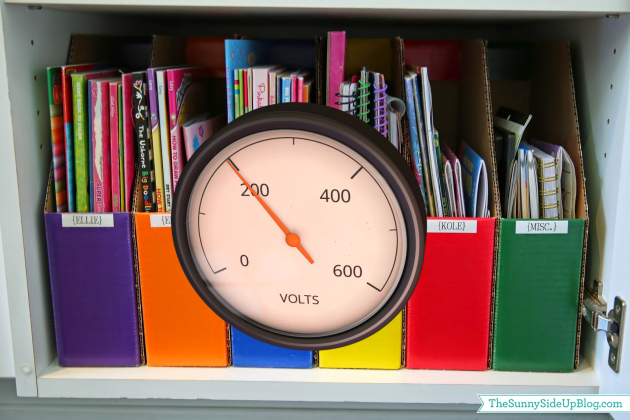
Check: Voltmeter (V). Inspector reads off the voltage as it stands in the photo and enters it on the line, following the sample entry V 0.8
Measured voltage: V 200
